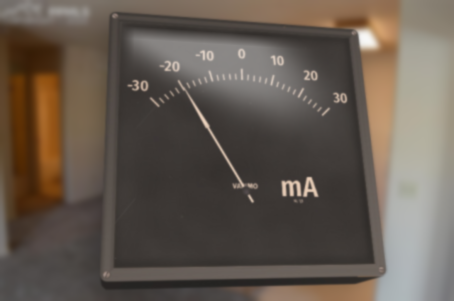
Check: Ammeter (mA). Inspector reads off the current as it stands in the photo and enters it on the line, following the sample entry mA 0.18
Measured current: mA -20
